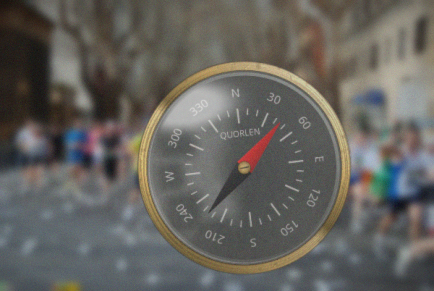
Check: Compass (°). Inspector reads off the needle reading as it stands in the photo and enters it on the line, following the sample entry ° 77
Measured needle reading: ° 45
